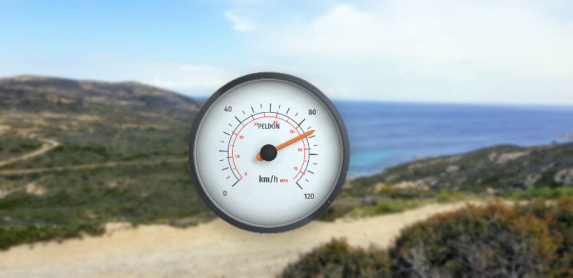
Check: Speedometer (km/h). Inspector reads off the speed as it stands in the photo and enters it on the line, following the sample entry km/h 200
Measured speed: km/h 87.5
